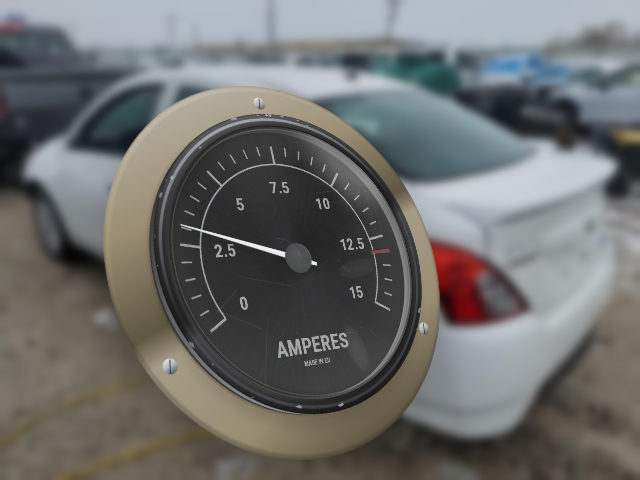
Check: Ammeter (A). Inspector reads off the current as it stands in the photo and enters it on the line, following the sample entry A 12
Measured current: A 3
